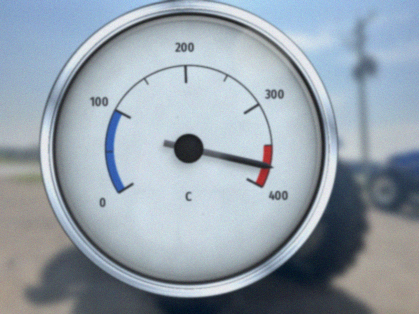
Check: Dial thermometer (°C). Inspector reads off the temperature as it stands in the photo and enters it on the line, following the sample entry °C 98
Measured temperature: °C 375
